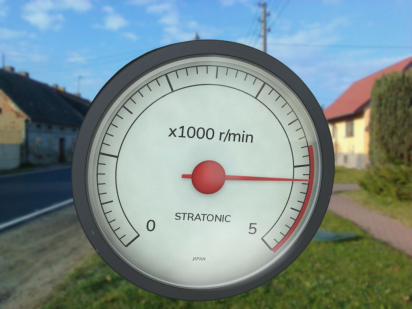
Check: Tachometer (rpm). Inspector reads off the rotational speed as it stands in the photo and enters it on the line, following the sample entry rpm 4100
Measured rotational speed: rpm 4150
